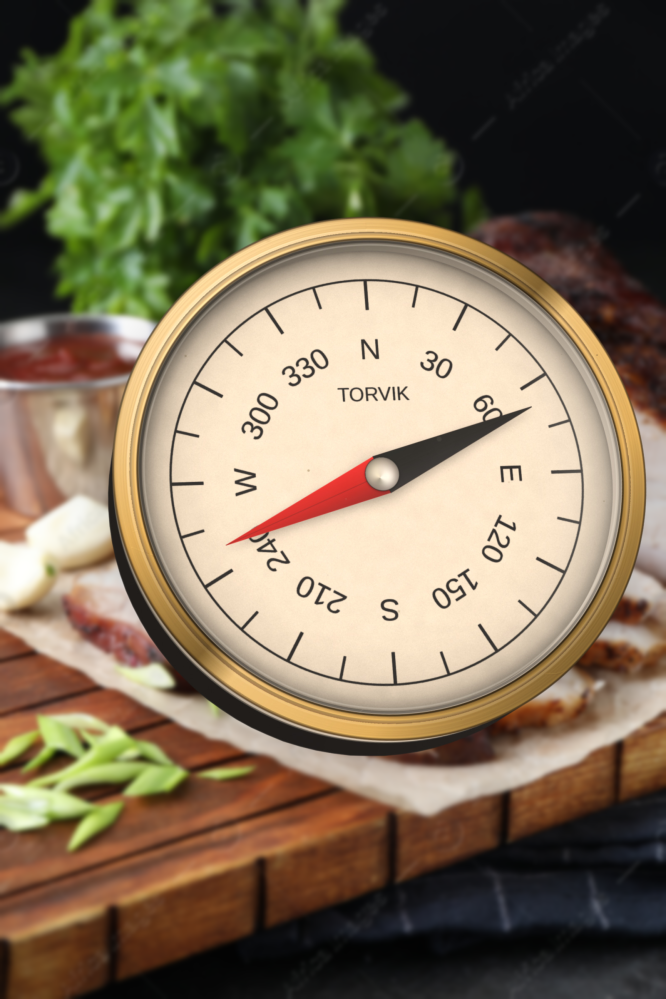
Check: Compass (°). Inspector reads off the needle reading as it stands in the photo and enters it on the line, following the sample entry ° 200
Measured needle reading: ° 247.5
